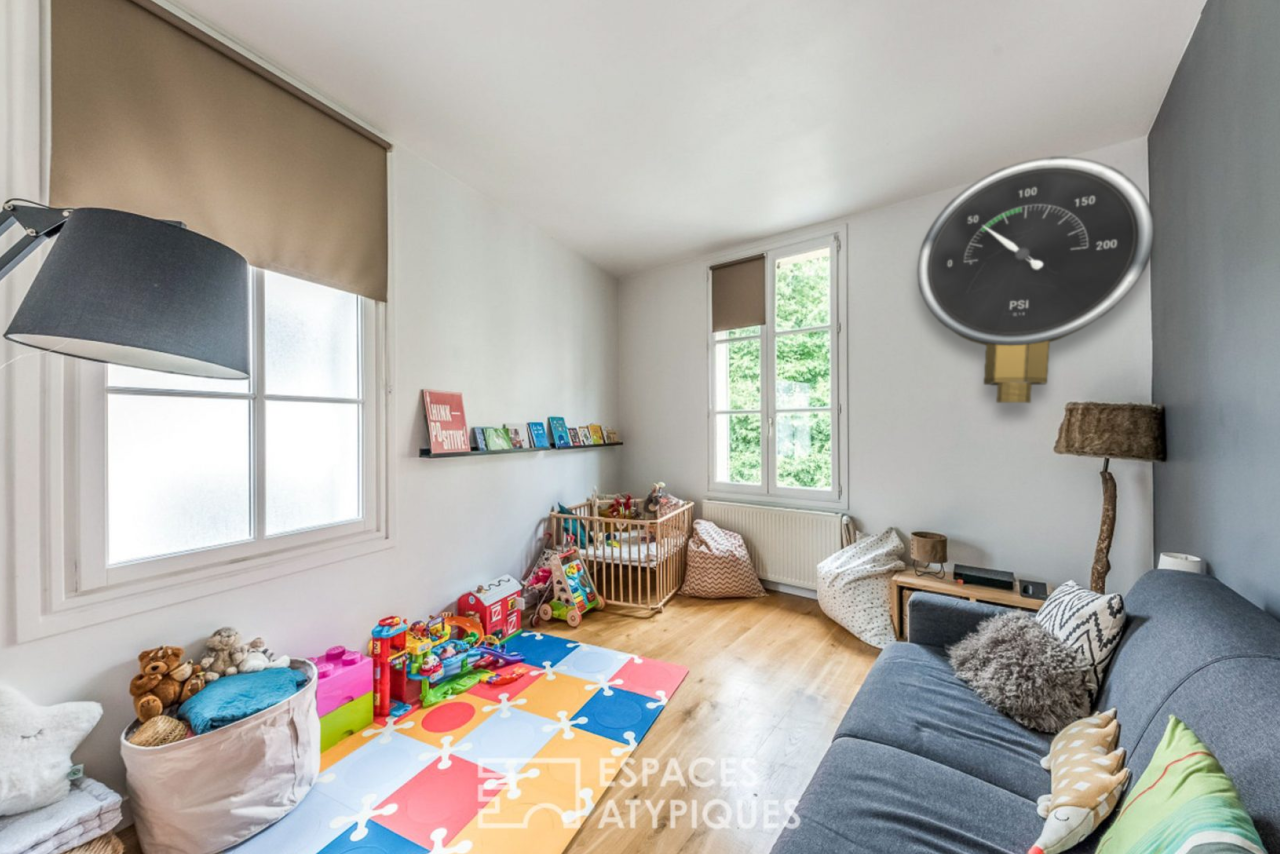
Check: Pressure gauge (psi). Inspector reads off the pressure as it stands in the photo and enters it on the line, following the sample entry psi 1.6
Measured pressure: psi 50
